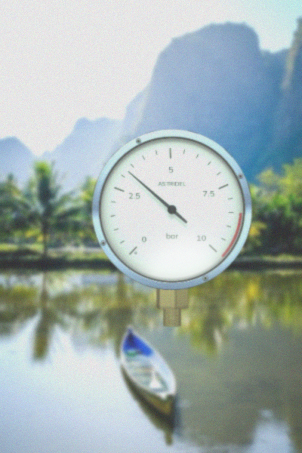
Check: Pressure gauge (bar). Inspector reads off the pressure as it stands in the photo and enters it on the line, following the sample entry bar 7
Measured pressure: bar 3.25
